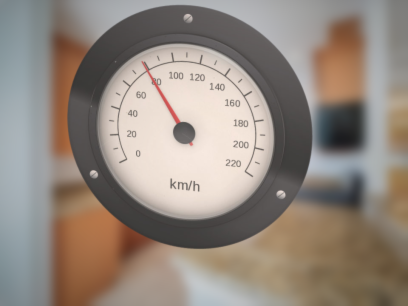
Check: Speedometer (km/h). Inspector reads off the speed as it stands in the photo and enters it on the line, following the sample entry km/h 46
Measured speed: km/h 80
